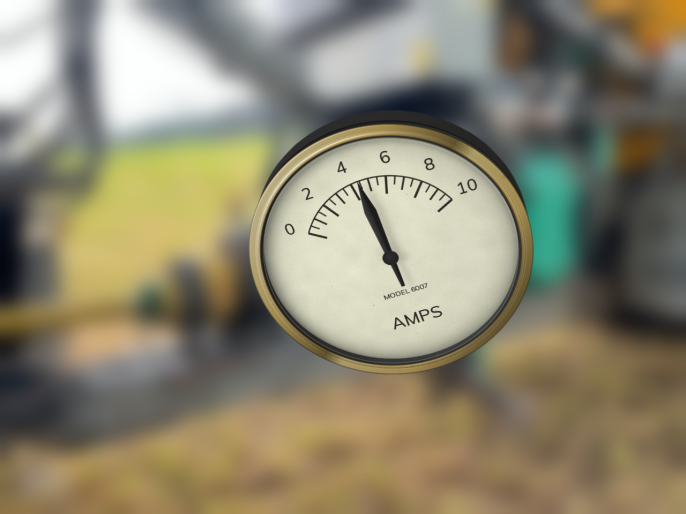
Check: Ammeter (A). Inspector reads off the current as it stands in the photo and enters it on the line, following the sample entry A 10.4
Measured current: A 4.5
